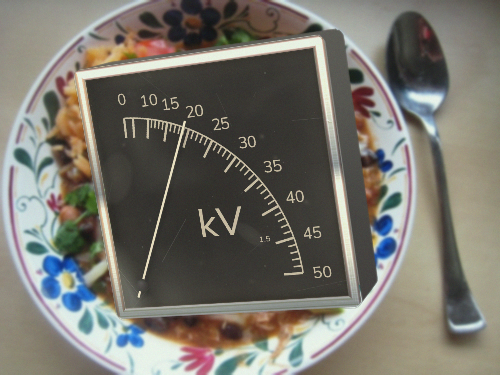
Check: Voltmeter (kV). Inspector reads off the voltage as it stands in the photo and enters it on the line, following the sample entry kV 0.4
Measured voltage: kV 19
